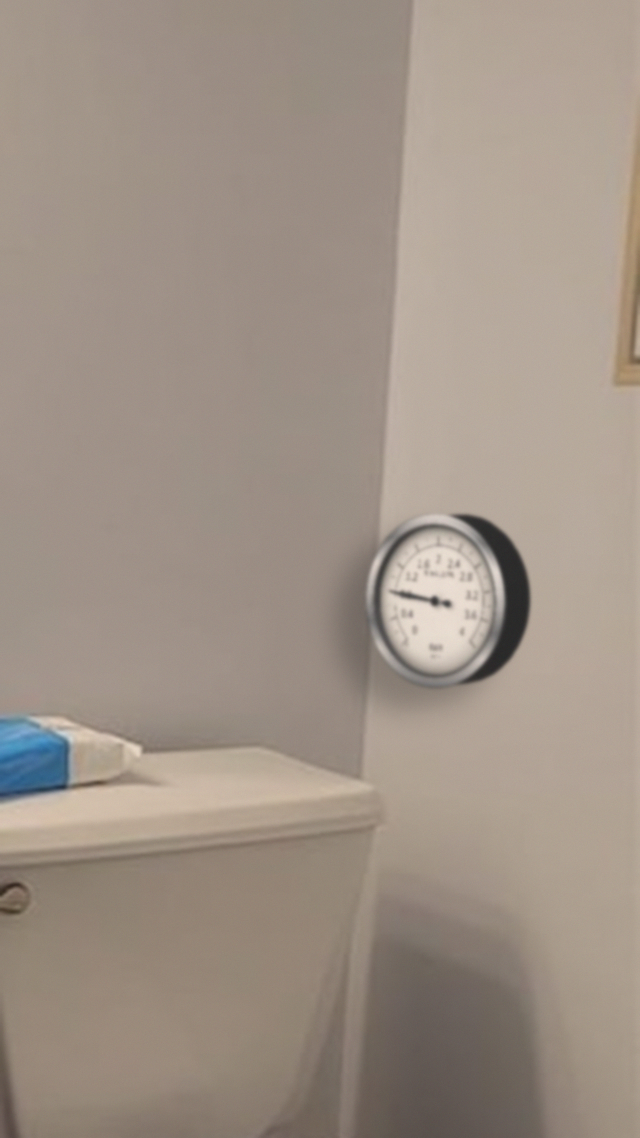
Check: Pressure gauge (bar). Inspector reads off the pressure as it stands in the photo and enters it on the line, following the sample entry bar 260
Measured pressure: bar 0.8
